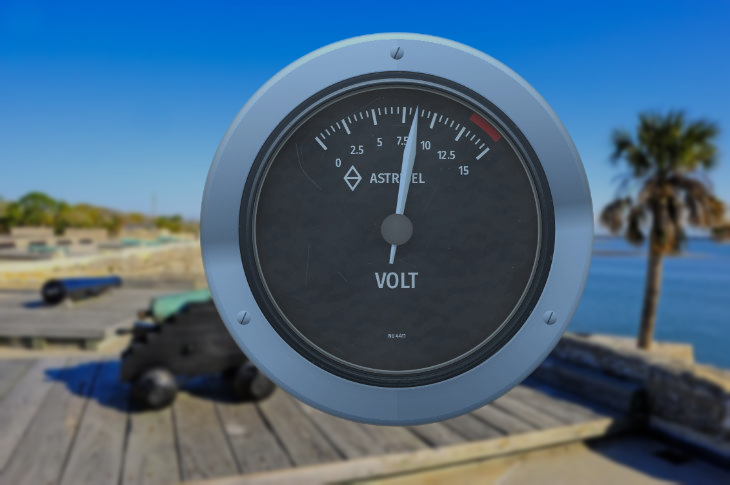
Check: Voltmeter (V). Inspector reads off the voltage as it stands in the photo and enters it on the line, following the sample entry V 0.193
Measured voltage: V 8.5
